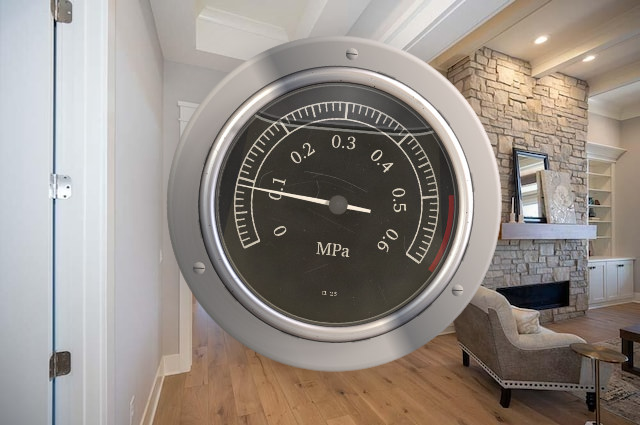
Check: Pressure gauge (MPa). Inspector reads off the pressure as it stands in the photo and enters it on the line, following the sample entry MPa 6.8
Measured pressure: MPa 0.09
